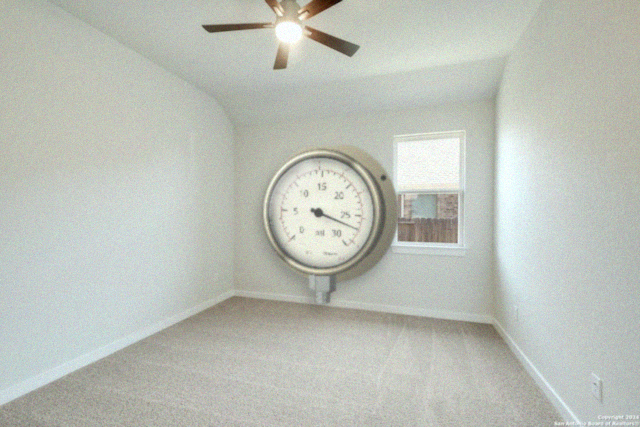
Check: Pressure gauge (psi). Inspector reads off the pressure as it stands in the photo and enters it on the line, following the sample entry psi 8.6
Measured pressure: psi 27
